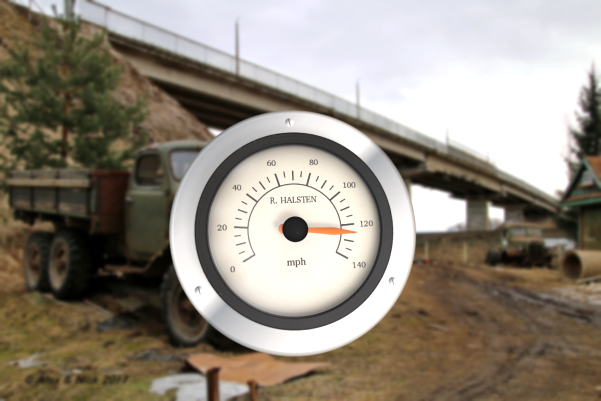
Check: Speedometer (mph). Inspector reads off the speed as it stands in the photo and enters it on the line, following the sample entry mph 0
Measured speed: mph 125
